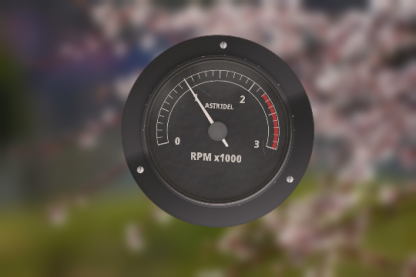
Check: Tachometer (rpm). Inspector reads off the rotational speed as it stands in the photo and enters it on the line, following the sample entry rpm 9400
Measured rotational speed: rpm 1000
